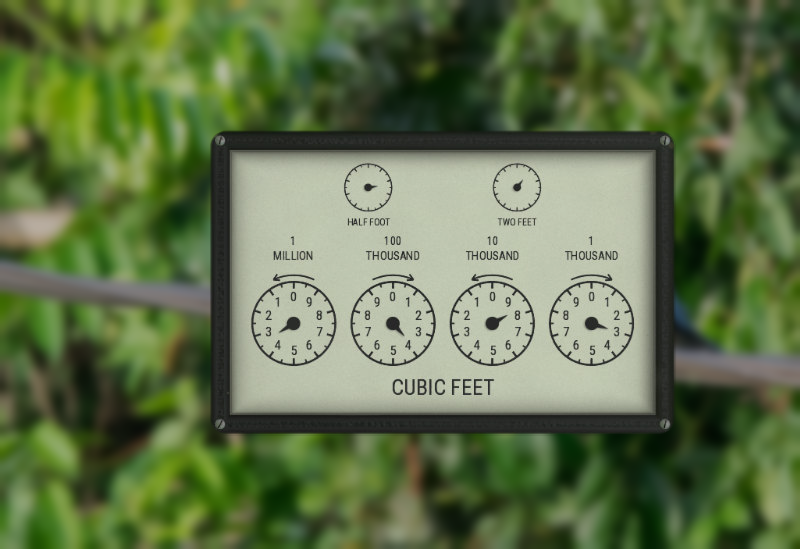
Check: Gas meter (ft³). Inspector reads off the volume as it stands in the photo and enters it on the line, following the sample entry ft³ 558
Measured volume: ft³ 338300
